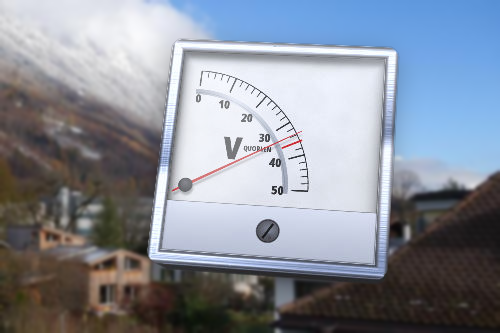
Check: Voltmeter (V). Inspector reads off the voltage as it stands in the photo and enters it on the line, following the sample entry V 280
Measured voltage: V 34
